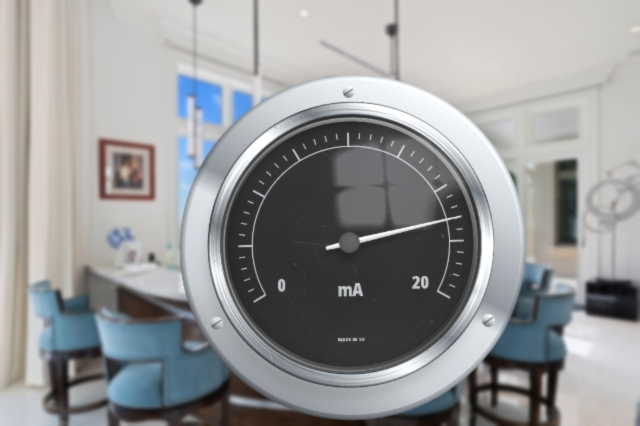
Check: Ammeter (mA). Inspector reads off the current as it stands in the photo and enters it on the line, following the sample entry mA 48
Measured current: mA 16.5
